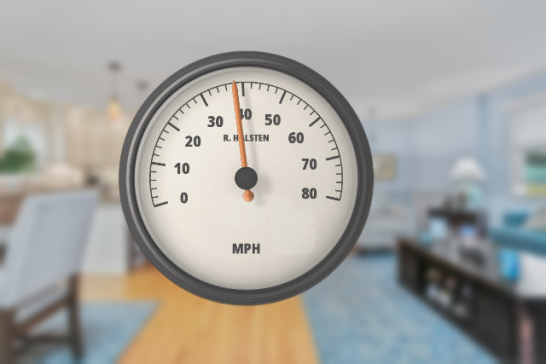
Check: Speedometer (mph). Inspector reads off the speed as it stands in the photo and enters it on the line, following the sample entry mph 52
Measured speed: mph 38
